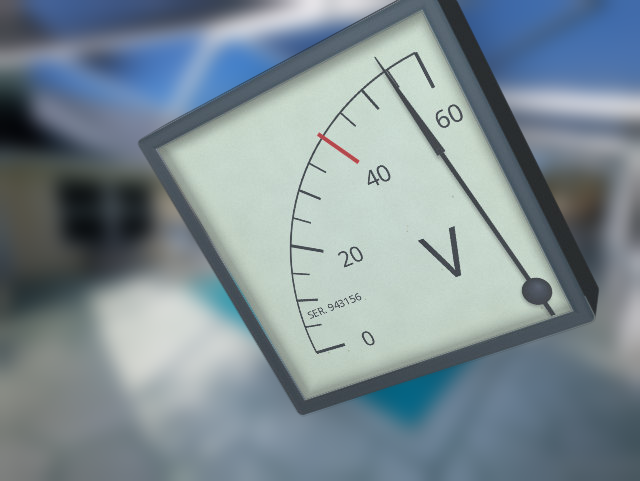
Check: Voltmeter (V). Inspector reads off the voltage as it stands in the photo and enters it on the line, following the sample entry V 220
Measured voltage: V 55
